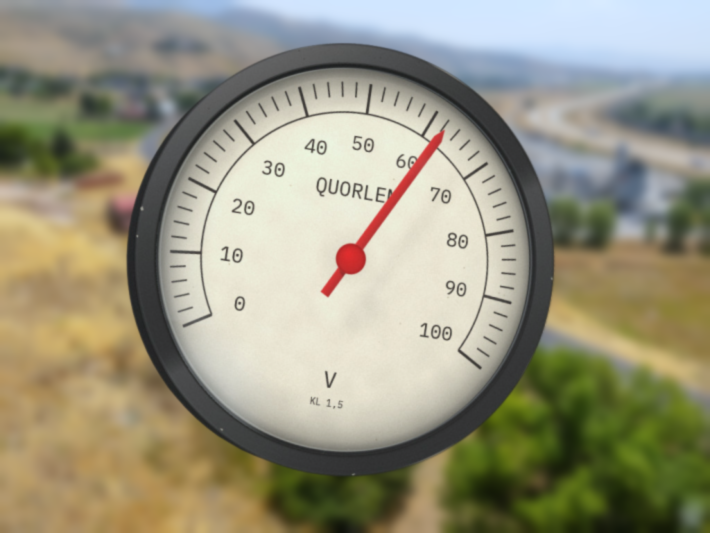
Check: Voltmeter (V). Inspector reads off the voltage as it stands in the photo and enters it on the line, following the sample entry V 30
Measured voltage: V 62
